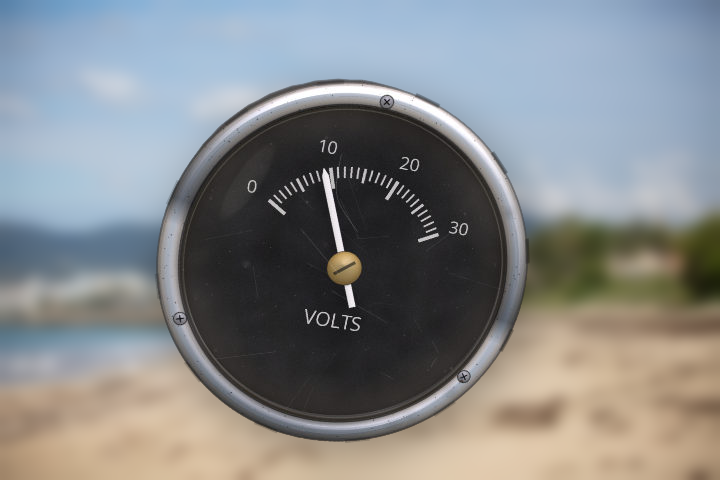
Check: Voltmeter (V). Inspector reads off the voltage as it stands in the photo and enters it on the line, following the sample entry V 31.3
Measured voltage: V 9
